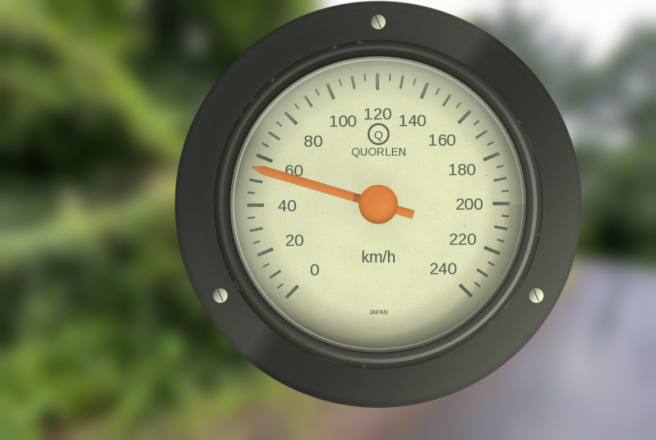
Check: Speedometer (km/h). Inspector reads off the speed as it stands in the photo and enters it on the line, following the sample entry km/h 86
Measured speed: km/h 55
